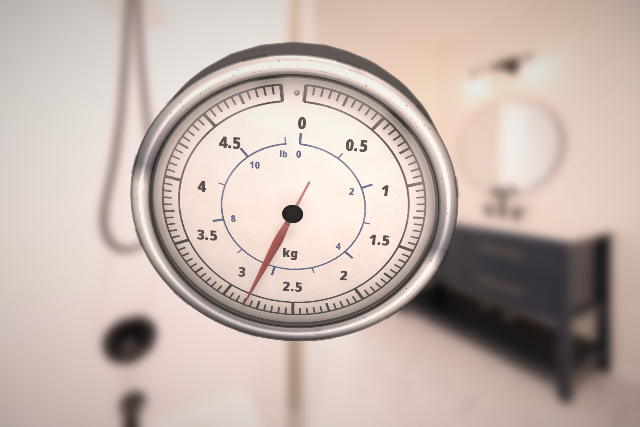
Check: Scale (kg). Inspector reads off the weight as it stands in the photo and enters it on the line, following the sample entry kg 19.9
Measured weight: kg 2.85
